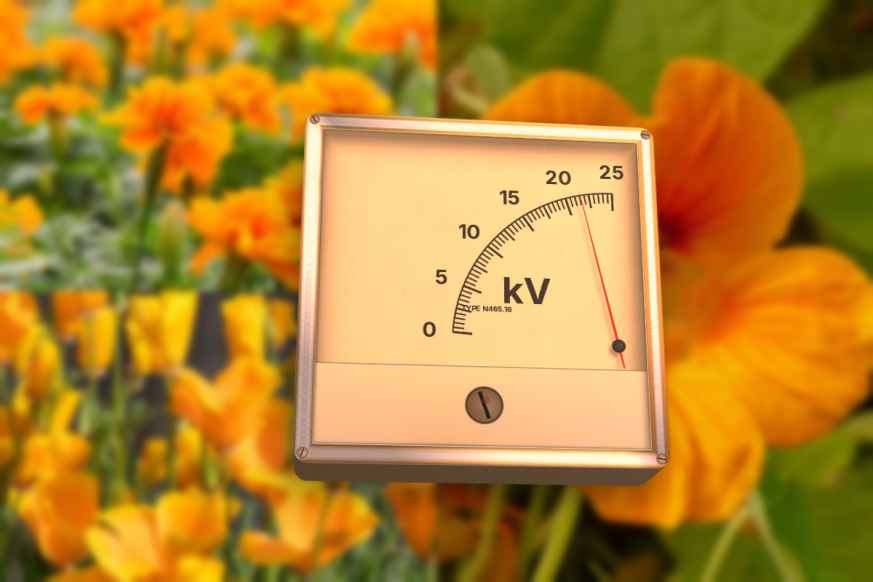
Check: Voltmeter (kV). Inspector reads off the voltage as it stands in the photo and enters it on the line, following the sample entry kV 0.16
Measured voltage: kV 21.5
